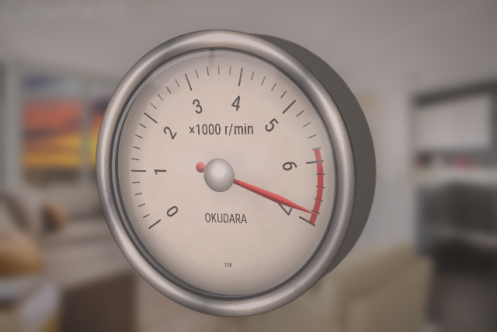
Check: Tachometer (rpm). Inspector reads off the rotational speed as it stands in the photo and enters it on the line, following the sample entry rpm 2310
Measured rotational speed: rpm 6800
